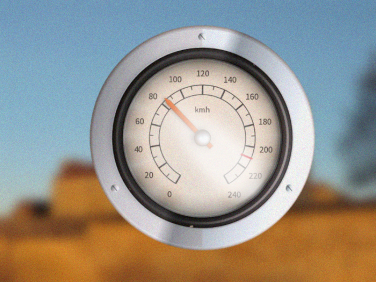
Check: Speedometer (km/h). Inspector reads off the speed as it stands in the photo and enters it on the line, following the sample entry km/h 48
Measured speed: km/h 85
